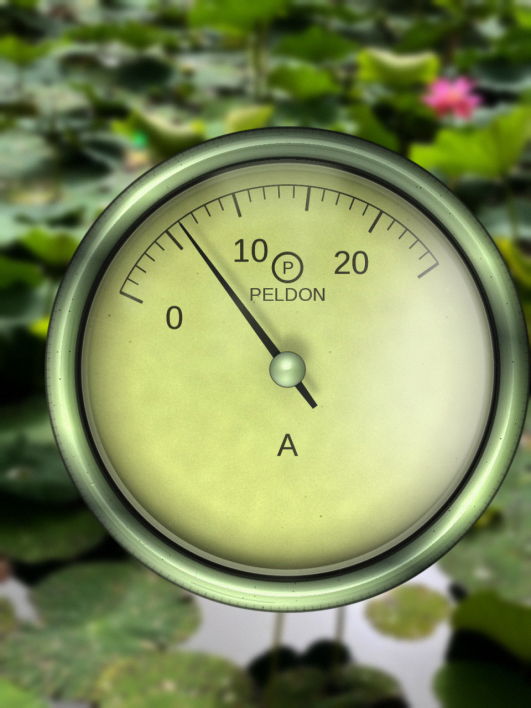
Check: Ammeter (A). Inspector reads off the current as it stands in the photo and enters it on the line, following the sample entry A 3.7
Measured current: A 6
